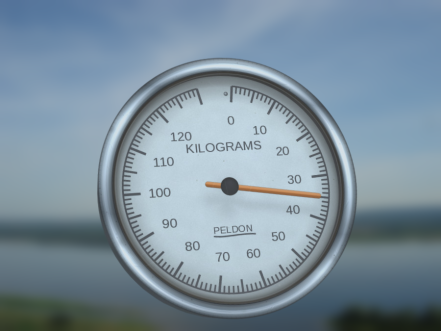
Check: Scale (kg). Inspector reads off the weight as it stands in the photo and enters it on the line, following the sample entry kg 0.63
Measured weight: kg 35
